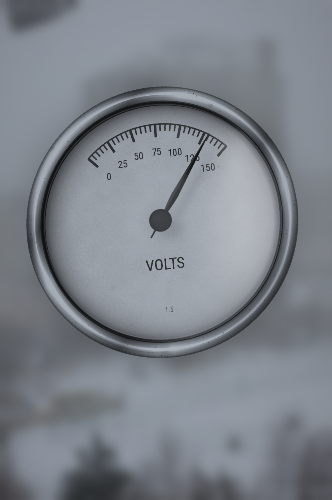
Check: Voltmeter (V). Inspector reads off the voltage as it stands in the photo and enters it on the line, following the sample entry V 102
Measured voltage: V 130
